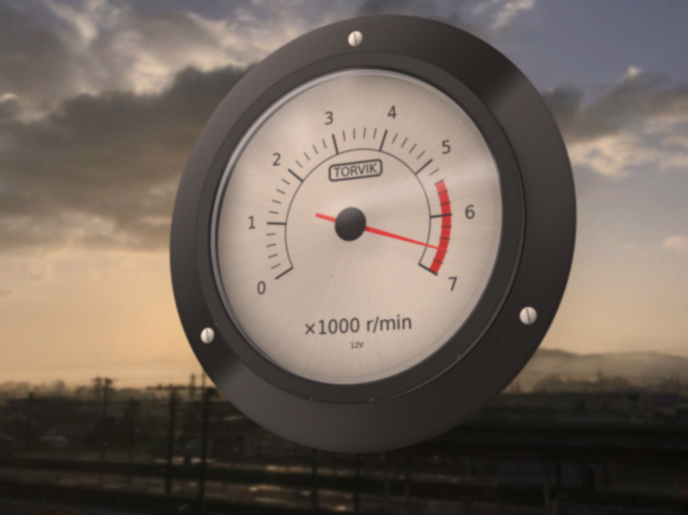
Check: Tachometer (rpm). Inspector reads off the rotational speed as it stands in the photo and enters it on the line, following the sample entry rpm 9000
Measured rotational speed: rpm 6600
